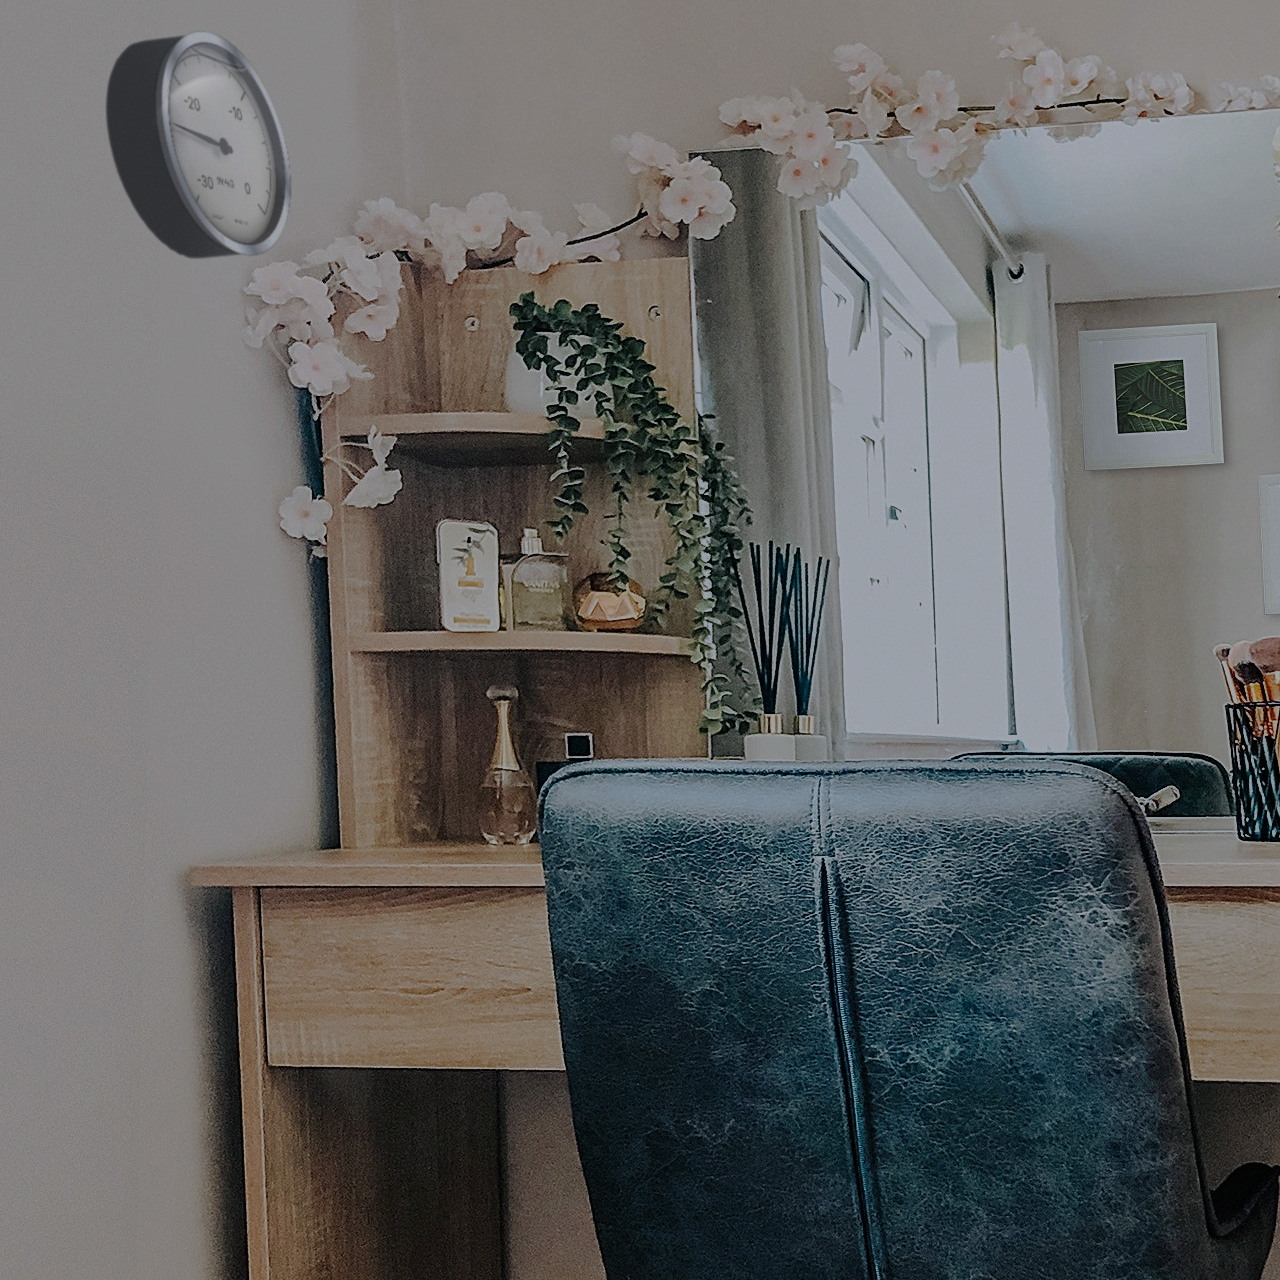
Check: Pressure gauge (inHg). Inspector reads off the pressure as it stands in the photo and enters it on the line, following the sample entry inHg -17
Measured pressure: inHg -24
